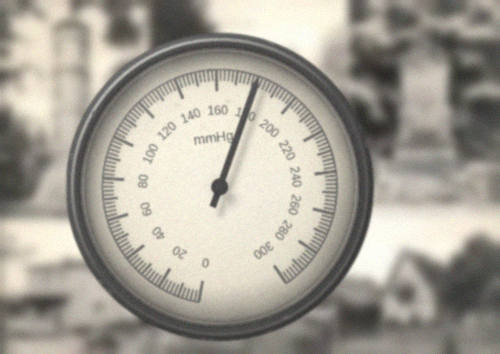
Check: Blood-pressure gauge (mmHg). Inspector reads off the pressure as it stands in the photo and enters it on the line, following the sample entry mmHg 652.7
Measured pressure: mmHg 180
